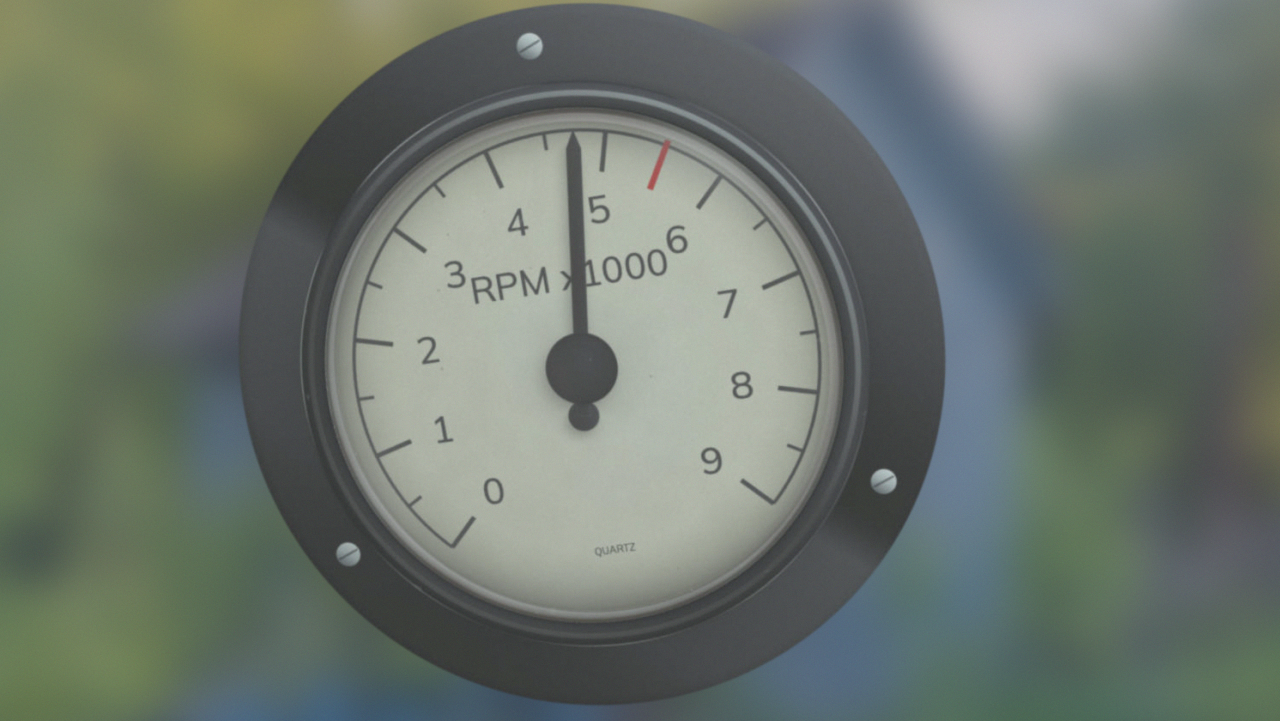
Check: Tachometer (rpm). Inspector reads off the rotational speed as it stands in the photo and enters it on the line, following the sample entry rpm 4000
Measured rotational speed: rpm 4750
